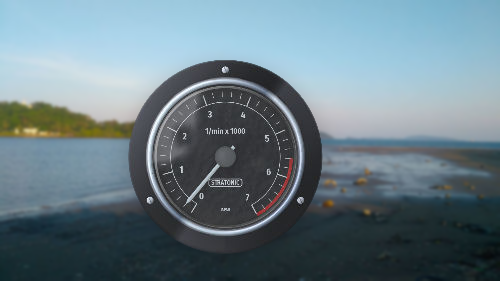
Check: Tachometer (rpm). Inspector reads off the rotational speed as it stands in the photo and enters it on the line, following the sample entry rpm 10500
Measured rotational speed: rpm 200
